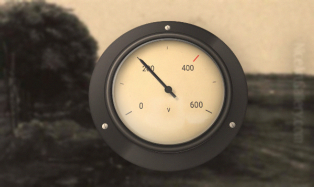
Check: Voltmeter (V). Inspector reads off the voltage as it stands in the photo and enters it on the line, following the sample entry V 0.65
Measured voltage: V 200
